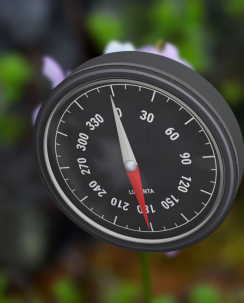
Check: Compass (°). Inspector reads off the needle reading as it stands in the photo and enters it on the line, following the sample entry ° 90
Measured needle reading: ° 180
